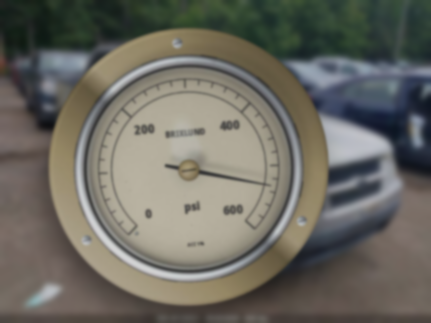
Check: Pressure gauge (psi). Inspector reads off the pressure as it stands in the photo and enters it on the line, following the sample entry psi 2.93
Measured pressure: psi 530
